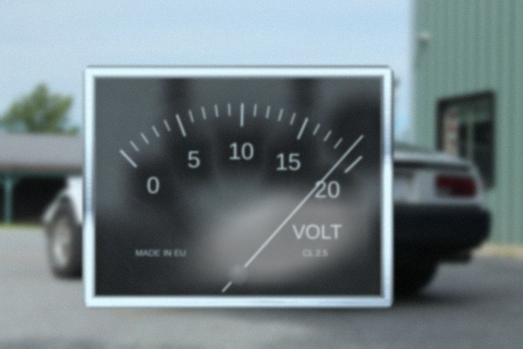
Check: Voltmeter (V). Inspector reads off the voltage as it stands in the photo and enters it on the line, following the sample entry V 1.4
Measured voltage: V 19
